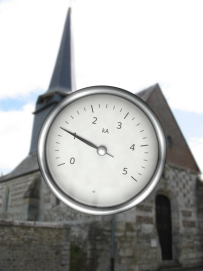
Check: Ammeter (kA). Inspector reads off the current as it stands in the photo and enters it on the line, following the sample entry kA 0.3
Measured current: kA 1
